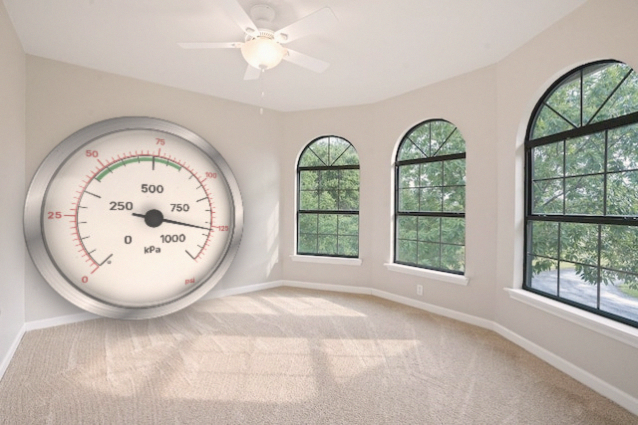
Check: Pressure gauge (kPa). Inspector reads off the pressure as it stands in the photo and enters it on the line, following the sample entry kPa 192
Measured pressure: kPa 875
